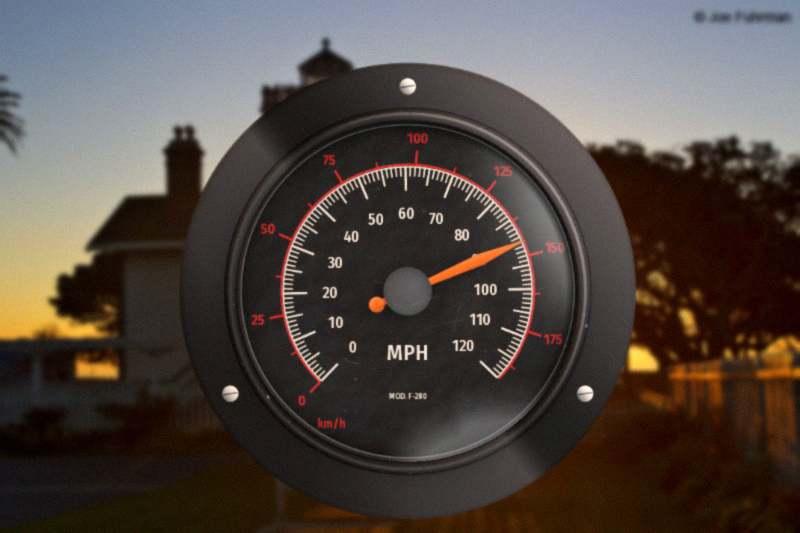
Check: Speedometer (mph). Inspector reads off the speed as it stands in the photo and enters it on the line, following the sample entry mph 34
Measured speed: mph 90
